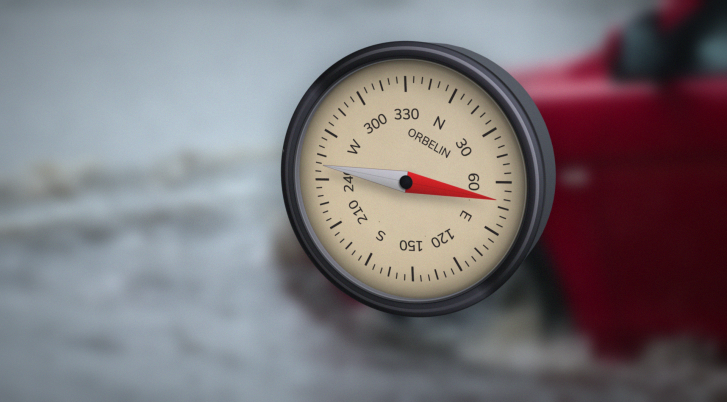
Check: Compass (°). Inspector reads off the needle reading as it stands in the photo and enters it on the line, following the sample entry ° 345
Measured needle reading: ° 70
